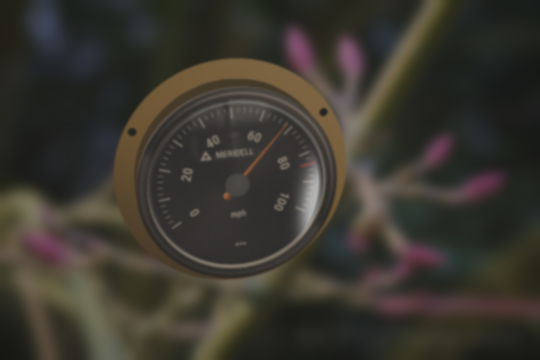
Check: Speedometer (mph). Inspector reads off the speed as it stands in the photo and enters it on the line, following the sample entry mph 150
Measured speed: mph 68
